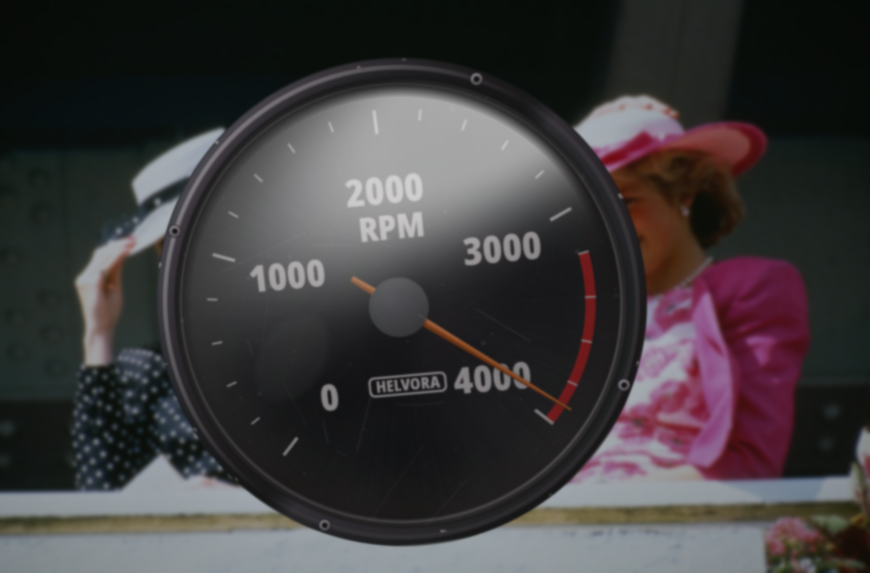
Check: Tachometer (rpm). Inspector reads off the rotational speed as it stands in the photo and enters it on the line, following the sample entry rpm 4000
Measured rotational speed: rpm 3900
